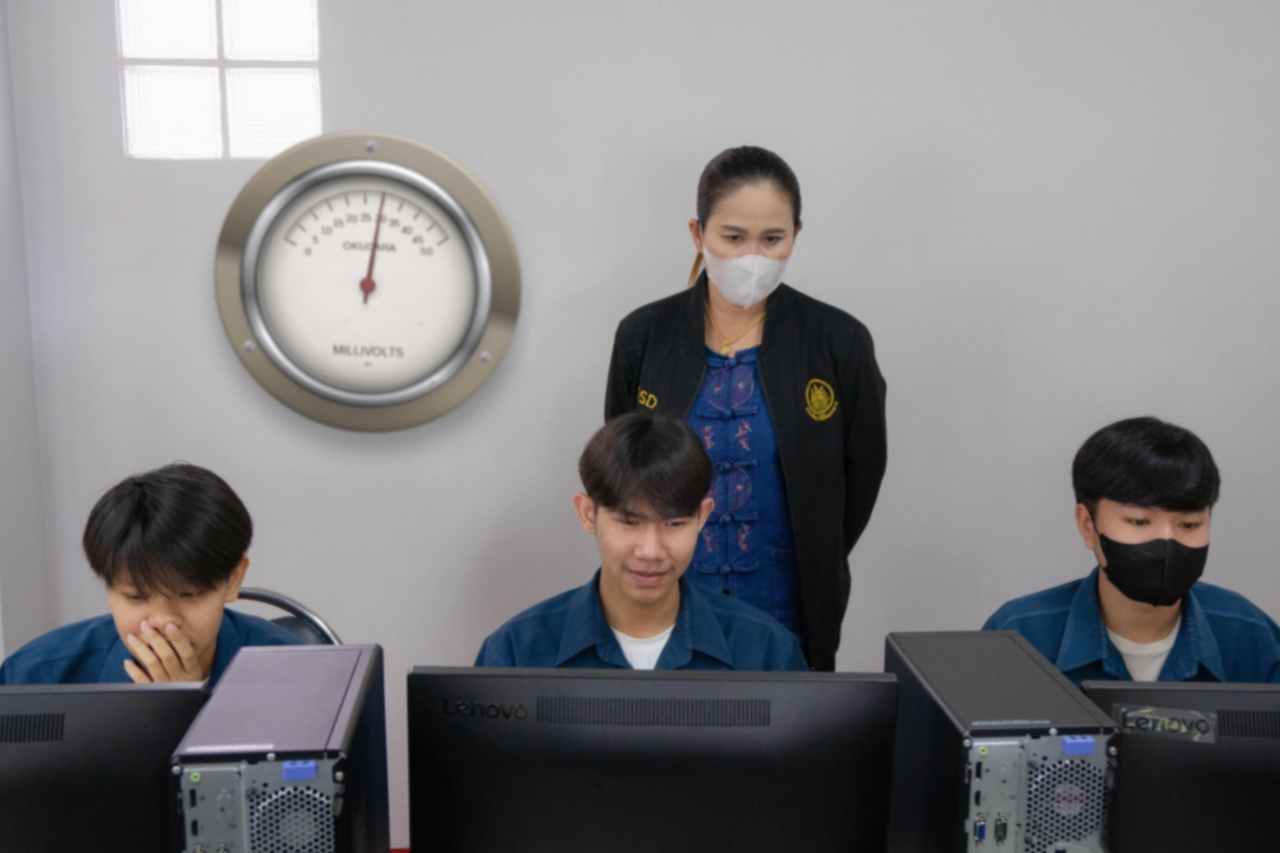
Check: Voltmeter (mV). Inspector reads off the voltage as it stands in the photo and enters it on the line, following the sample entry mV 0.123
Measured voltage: mV 30
